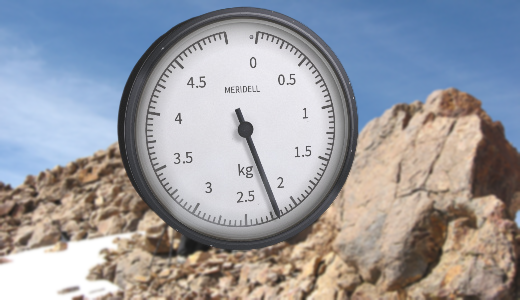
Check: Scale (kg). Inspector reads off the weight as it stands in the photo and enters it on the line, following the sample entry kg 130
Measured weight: kg 2.2
